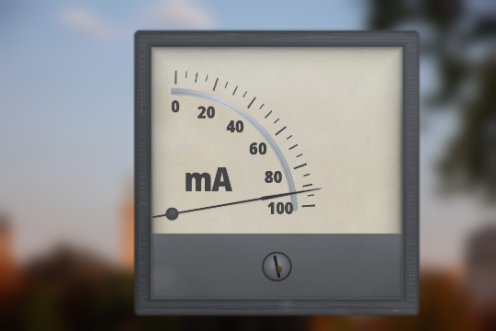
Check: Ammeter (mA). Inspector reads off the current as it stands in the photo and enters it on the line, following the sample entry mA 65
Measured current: mA 92.5
